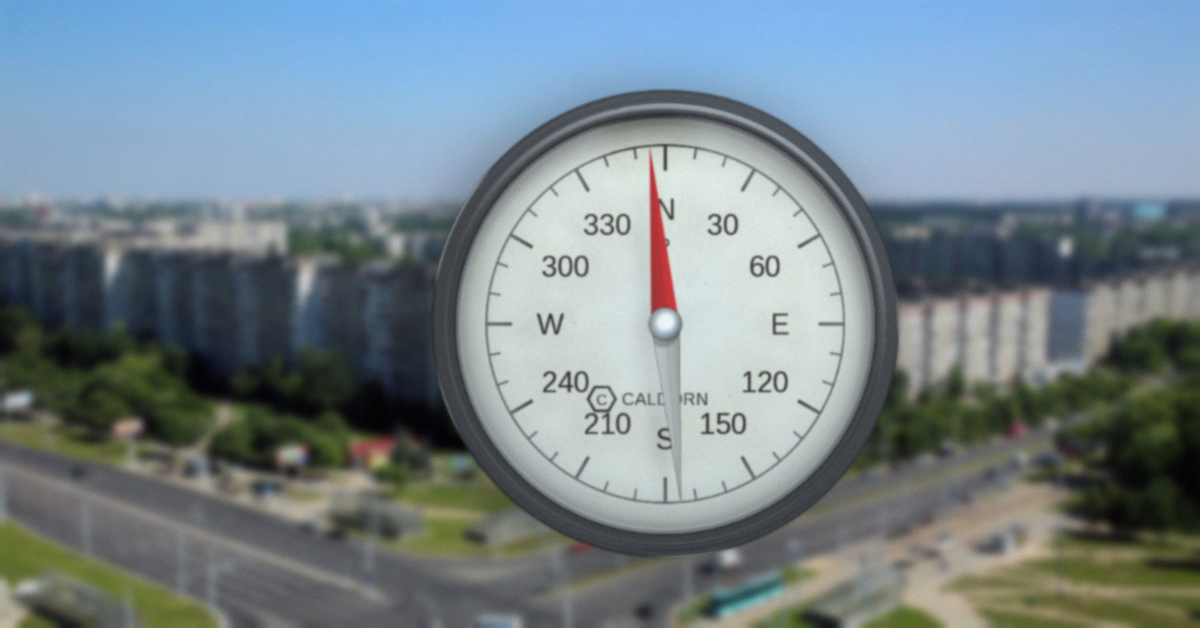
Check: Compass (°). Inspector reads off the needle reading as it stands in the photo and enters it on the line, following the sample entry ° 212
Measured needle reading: ° 355
